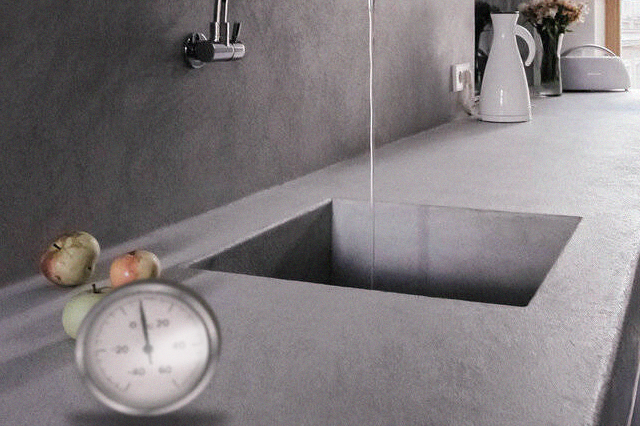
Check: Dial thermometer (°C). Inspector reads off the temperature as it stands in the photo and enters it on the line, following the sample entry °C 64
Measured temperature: °C 8
